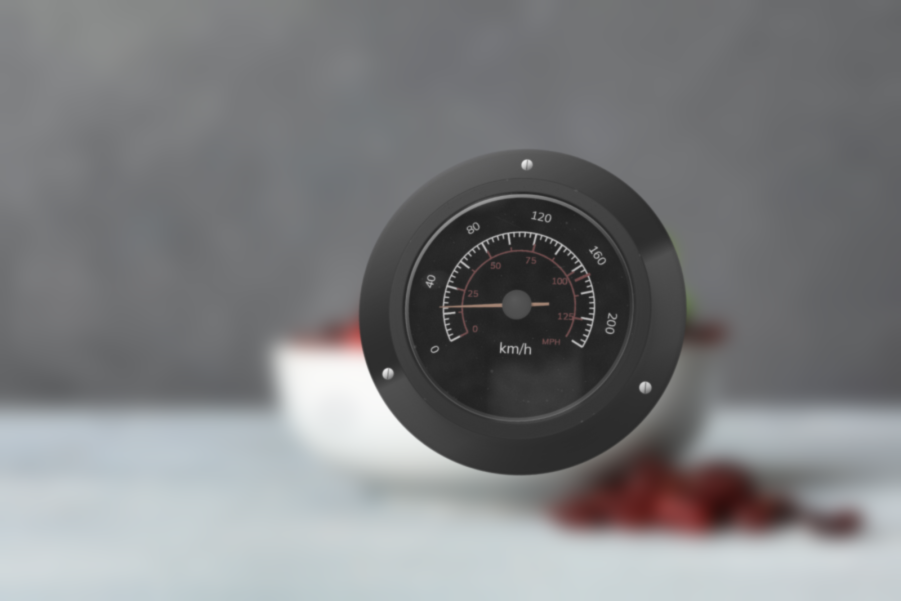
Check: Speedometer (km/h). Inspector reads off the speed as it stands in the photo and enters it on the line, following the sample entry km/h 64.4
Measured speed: km/h 24
